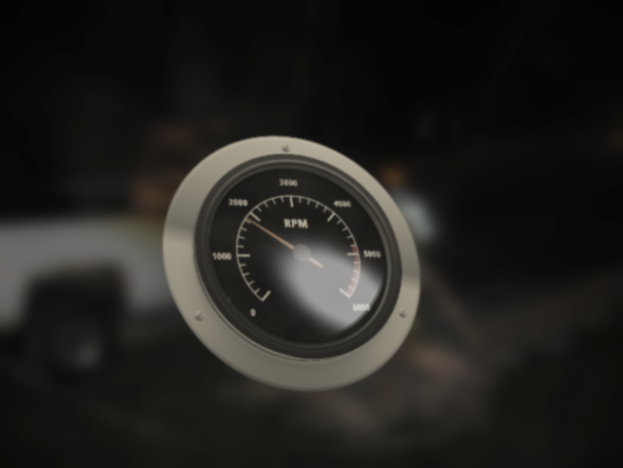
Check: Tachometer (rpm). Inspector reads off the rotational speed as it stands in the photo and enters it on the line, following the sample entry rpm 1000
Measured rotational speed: rpm 1800
